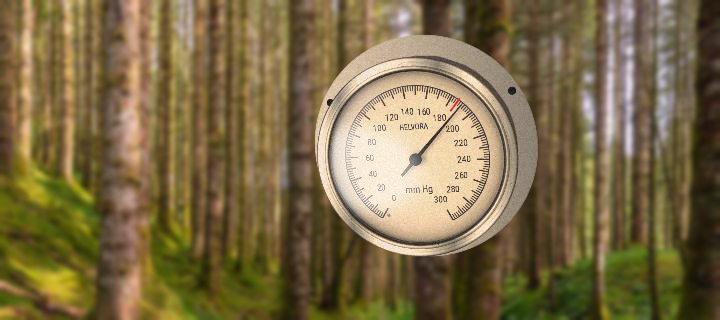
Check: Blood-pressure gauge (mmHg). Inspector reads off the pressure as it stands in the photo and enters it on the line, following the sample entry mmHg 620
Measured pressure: mmHg 190
